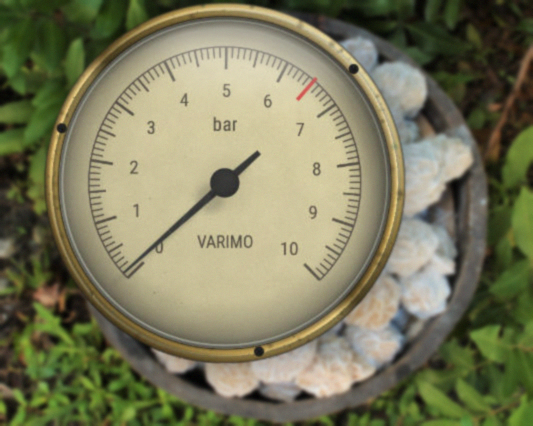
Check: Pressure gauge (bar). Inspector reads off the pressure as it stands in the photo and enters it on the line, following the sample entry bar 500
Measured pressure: bar 0.1
